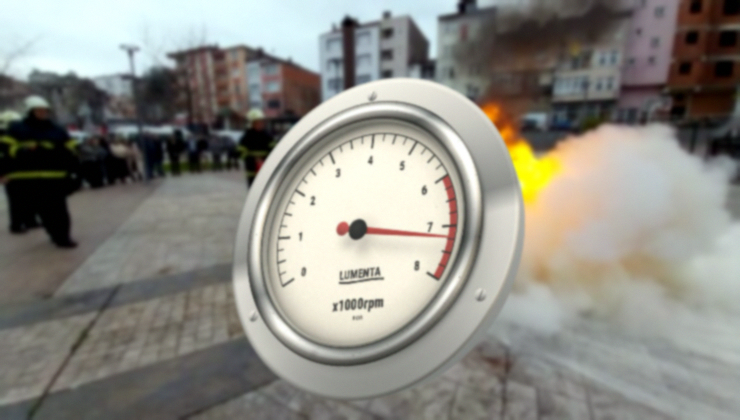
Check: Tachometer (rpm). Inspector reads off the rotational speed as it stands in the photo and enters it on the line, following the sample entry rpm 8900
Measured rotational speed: rpm 7250
